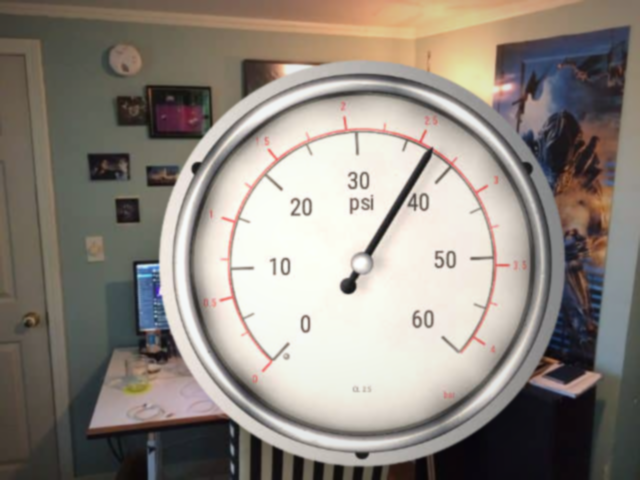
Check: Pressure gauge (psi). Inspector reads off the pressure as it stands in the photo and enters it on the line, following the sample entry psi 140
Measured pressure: psi 37.5
